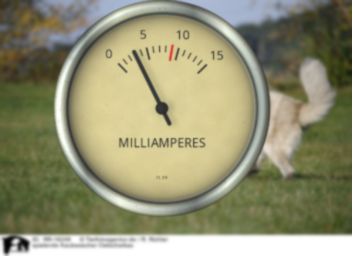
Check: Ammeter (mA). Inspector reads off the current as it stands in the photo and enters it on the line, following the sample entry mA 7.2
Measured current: mA 3
